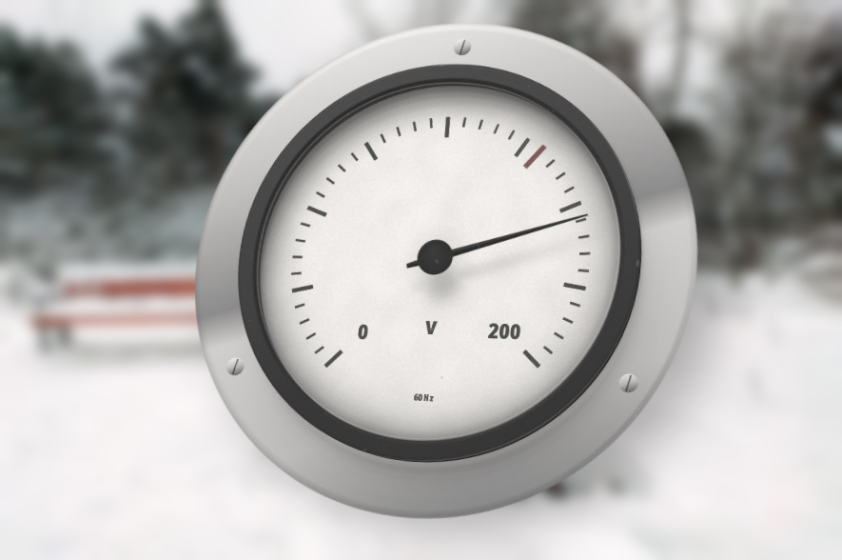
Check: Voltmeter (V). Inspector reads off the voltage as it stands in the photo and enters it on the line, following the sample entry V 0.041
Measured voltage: V 155
